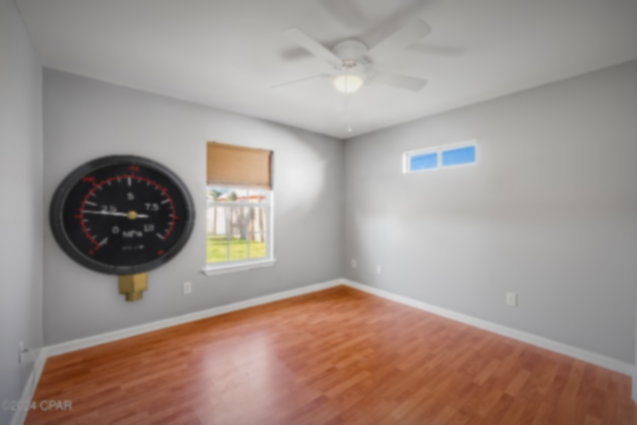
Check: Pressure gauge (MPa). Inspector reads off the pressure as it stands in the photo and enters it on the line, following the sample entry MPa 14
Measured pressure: MPa 2
